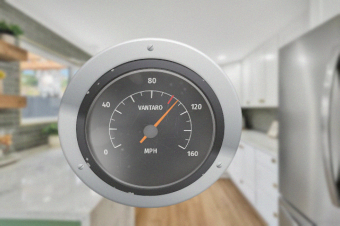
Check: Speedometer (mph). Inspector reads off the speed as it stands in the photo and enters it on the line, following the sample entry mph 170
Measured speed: mph 105
